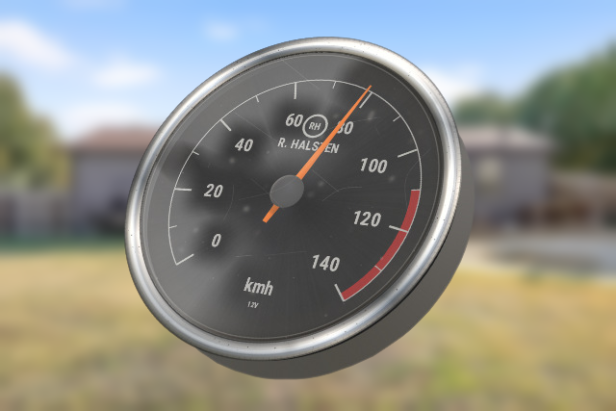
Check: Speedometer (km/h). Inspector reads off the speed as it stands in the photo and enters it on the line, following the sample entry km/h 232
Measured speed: km/h 80
